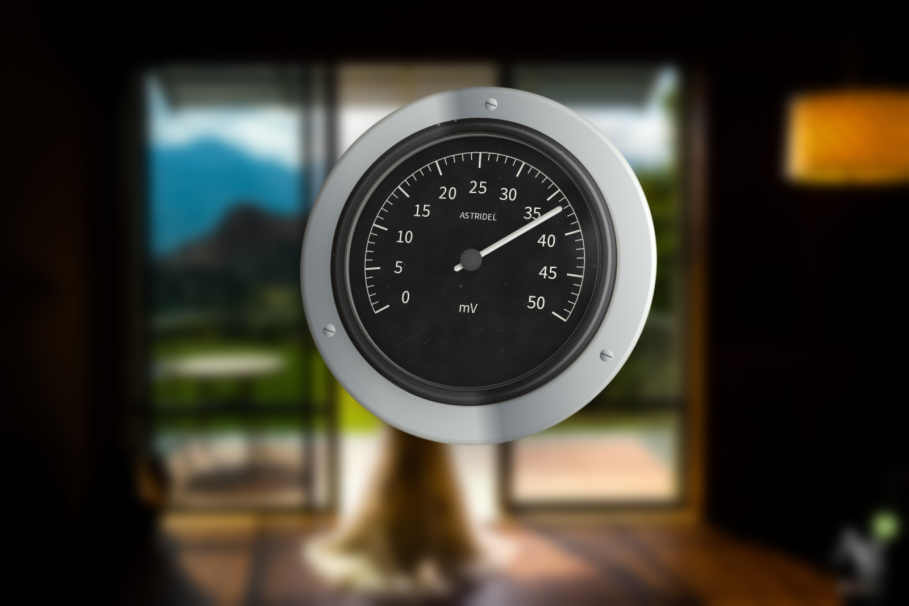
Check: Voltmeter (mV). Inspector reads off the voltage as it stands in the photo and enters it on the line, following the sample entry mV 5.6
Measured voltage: mV 37
